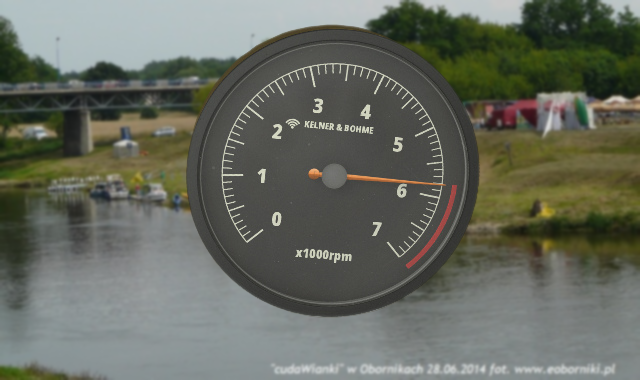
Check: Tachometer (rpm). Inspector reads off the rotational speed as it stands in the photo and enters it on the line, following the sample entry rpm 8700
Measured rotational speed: rpm 5800
